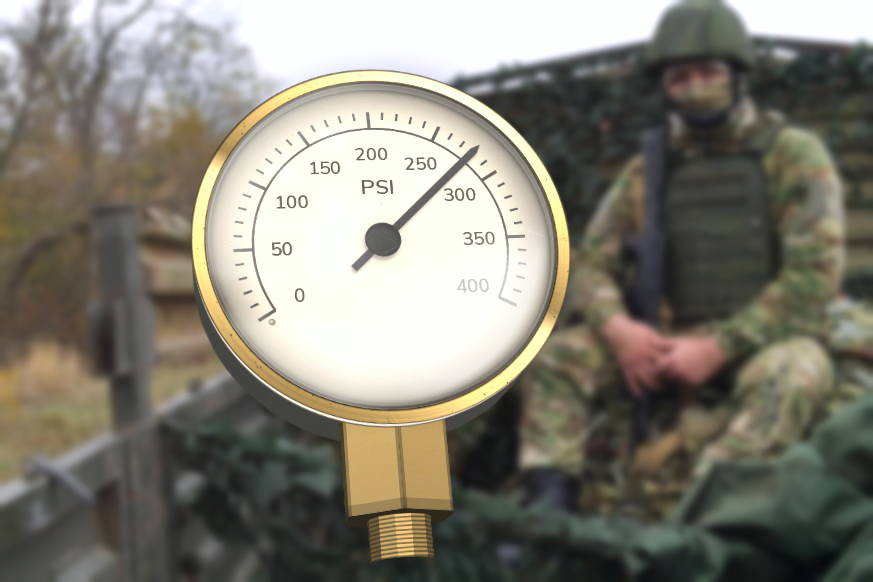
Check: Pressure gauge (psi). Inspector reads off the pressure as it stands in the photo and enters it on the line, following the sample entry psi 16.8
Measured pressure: psi 280
